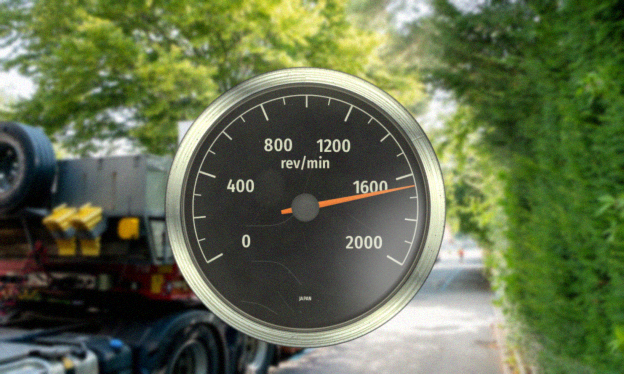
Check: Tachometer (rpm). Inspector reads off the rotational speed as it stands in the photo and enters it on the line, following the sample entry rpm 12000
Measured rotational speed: rpm 1650
